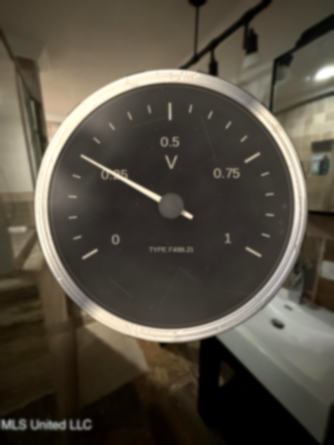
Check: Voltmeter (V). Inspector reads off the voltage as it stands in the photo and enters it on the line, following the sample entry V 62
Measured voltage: V 0.25
